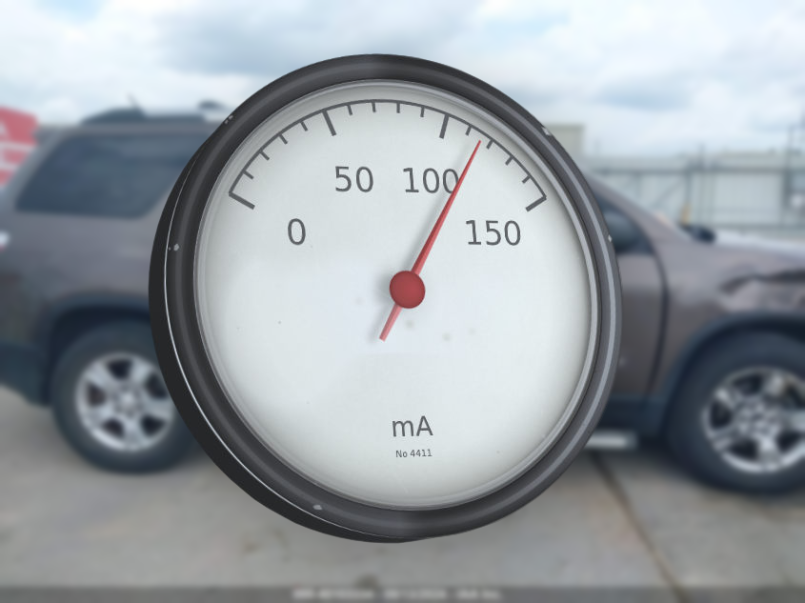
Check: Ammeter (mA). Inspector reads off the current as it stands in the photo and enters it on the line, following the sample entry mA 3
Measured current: mA 115
